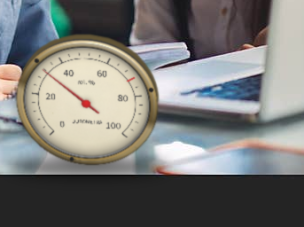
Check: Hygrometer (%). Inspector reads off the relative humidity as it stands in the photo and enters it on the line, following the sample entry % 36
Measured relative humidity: % 32
